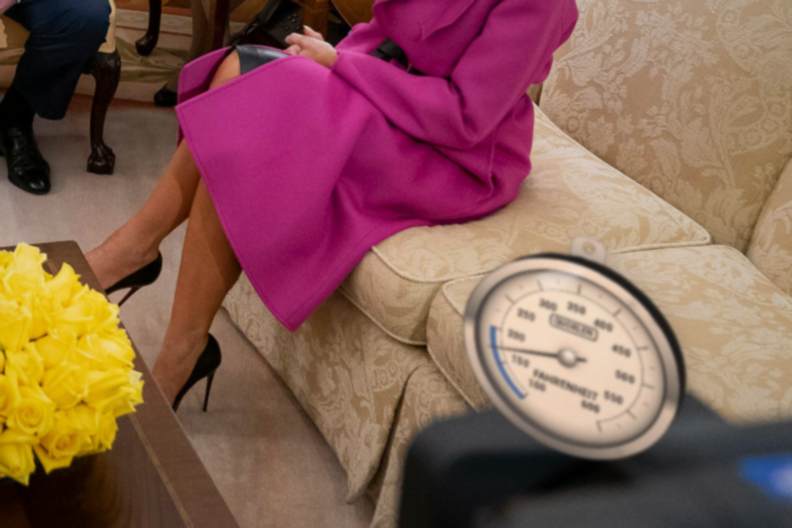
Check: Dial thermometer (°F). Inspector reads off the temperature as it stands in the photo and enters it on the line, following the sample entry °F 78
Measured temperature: °F 175
